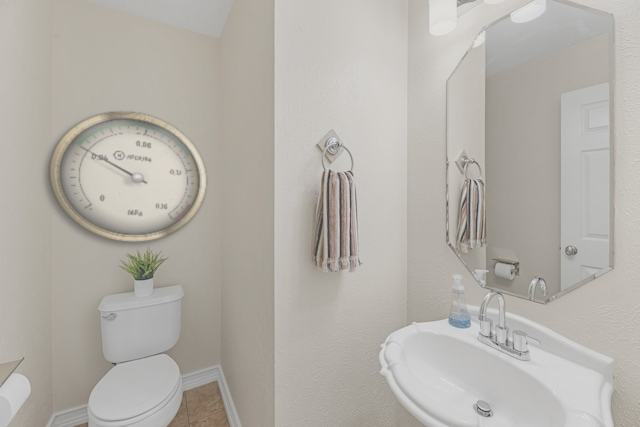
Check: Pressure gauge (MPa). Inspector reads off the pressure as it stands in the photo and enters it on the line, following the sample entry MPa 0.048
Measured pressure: MPa 0.04
